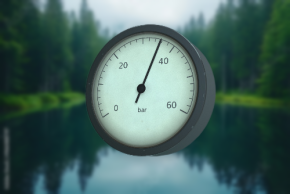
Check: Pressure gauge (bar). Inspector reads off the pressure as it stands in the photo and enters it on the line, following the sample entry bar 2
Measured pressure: bar 36
